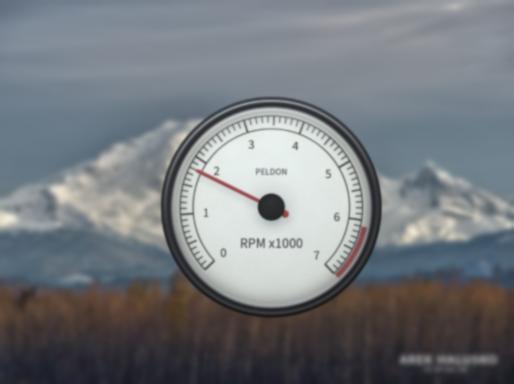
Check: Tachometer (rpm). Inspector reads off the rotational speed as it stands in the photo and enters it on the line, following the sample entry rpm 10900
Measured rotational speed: rpm 1800
